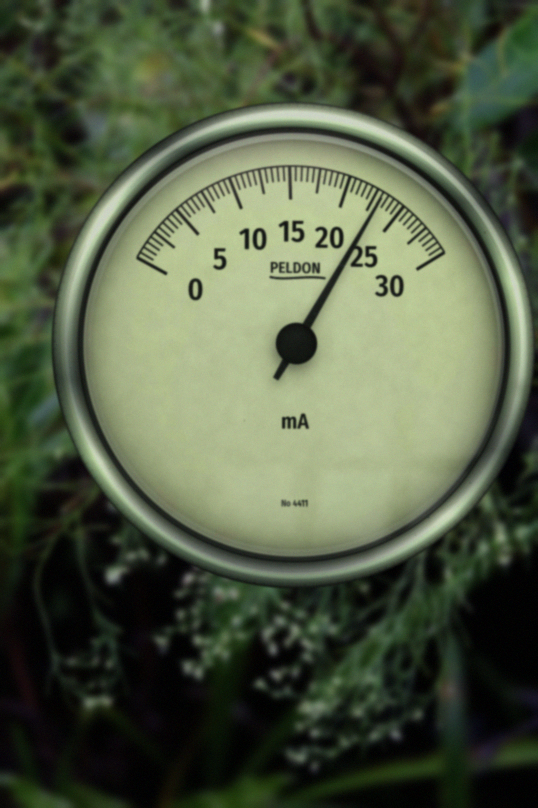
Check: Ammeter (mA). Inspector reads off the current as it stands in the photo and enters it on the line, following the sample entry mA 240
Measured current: mA 23
